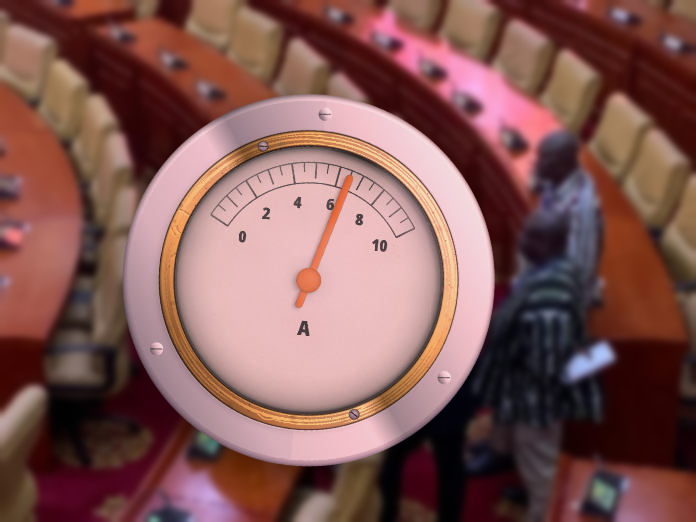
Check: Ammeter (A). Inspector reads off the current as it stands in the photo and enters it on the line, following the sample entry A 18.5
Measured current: A 6.5
